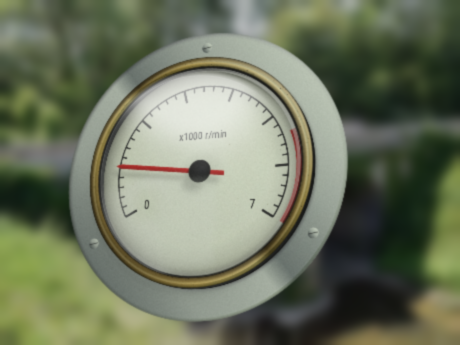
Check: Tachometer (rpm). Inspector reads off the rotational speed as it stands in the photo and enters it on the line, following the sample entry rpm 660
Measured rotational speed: rpm 1000
